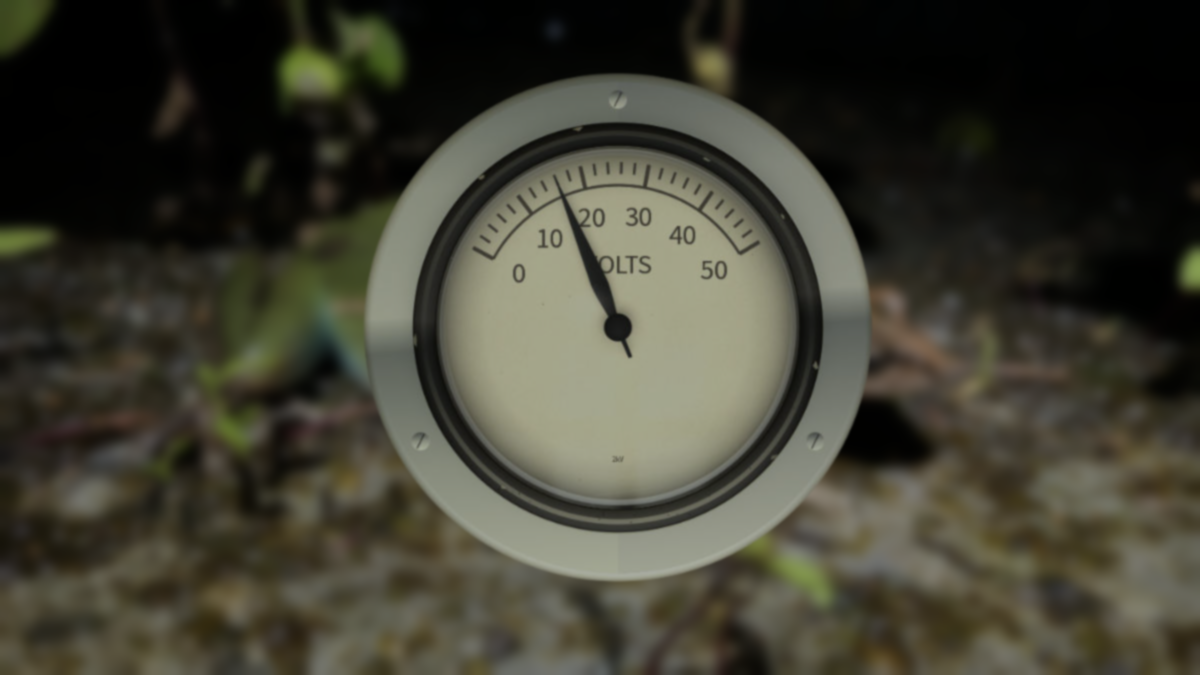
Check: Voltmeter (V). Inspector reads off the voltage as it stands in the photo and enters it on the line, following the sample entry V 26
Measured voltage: V 16
